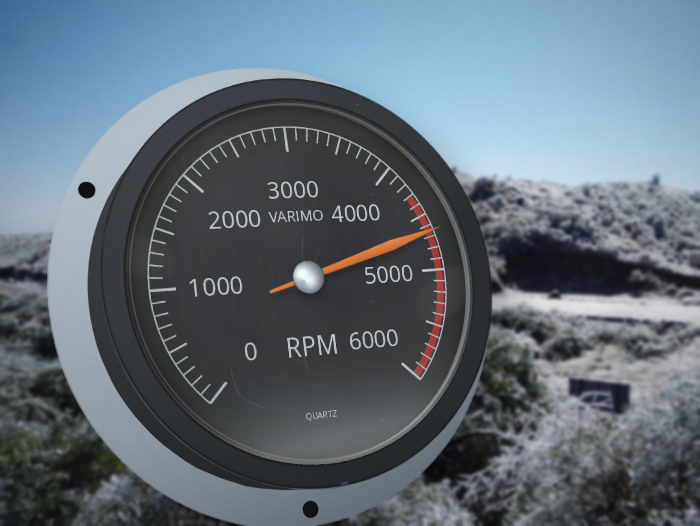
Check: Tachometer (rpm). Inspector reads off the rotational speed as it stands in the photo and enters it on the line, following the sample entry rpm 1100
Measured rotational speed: rpm 4650
